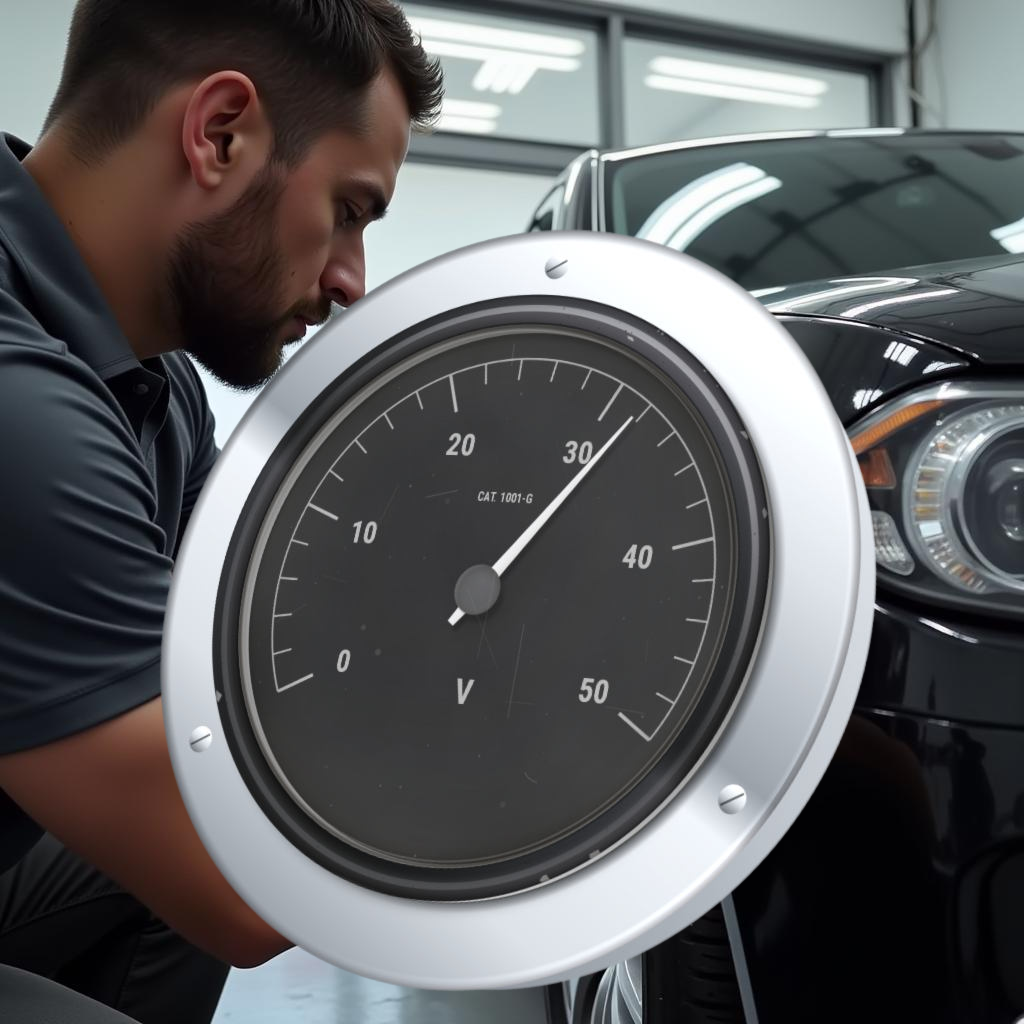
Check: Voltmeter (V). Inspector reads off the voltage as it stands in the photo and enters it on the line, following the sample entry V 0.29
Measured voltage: V 32
